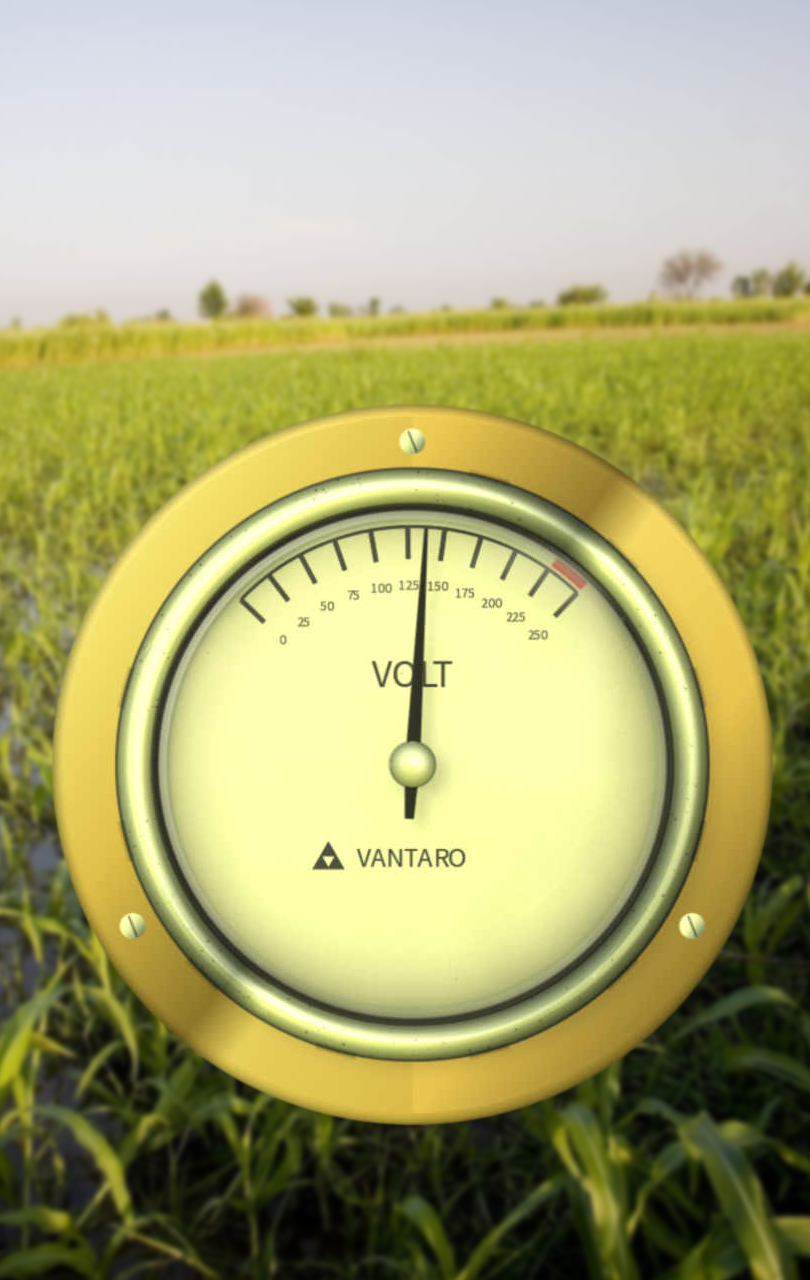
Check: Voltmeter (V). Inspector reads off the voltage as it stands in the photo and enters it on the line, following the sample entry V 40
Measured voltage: V 137.5
